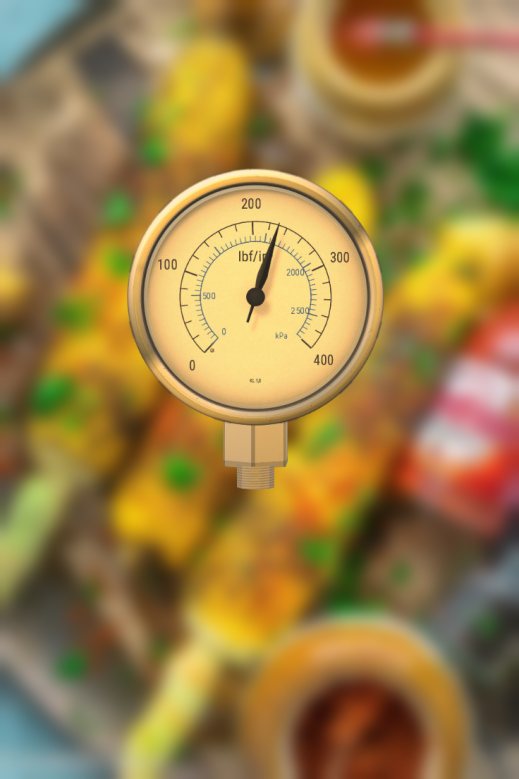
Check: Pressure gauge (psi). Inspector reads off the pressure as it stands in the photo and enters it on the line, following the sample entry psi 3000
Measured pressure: psi 230
